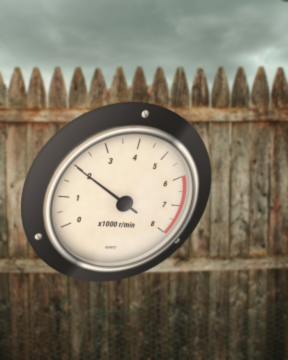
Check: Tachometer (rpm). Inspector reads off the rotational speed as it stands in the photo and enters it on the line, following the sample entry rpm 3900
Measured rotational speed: rpm 2000
